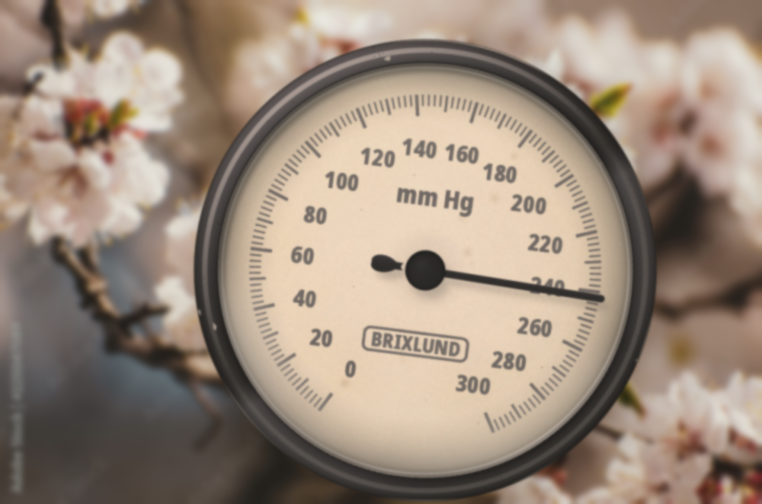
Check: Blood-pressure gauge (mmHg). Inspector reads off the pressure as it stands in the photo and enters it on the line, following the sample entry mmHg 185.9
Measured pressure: mmHg 242
